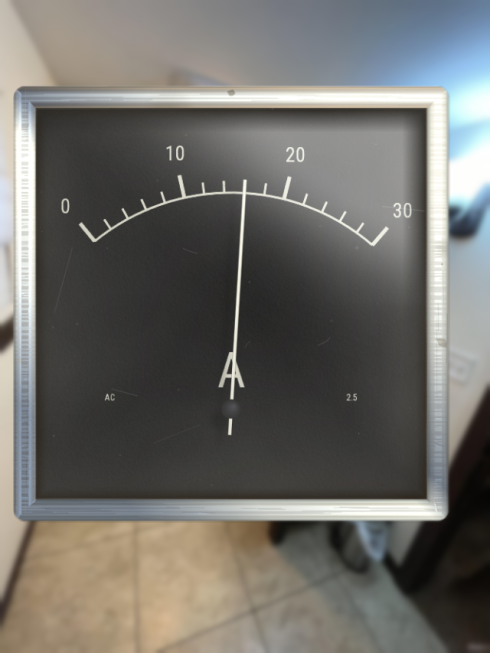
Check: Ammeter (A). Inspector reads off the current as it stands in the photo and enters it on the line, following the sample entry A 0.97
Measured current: A 16
